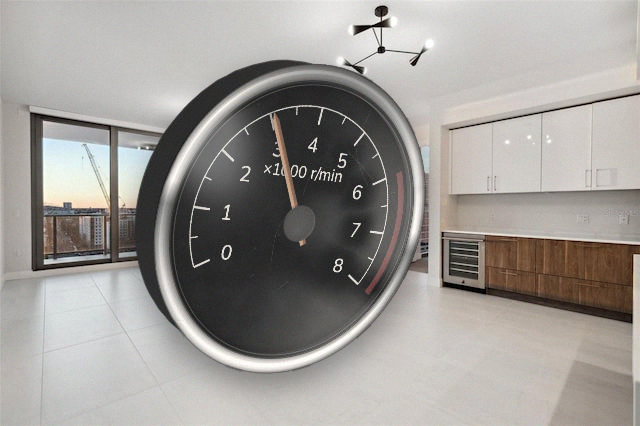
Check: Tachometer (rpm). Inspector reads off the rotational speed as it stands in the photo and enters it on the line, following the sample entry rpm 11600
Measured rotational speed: rpm 3000
